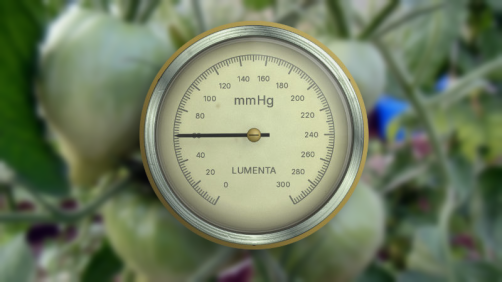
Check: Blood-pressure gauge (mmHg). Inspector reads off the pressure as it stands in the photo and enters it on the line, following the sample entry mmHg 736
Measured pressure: mmHg 60
